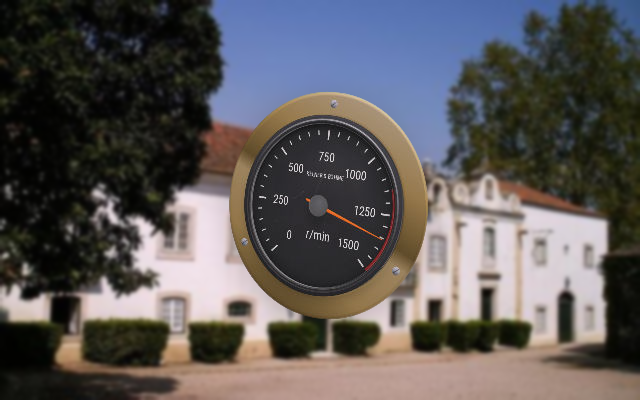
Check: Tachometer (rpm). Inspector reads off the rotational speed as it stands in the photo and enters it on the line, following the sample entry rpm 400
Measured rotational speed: rpm 1350
